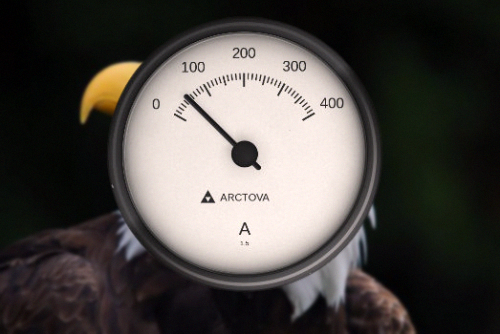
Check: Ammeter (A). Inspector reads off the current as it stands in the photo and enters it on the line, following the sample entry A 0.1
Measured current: A 50
